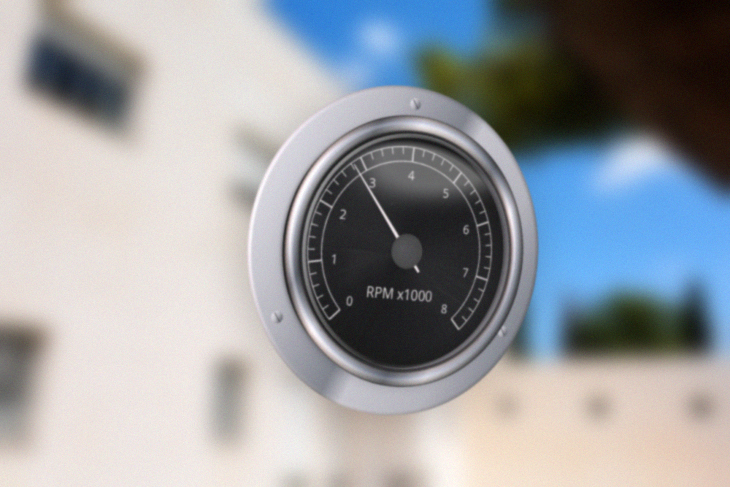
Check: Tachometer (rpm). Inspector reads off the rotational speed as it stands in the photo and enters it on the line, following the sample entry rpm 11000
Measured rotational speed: rpm 2800
